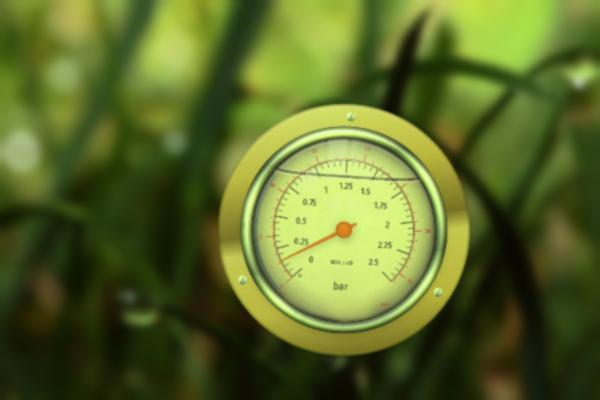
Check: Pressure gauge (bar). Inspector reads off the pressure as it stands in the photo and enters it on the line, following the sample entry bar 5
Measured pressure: bar 0.15
